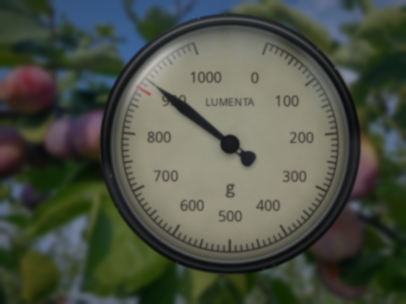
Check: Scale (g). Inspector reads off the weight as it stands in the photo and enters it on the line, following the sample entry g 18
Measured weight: g 900
